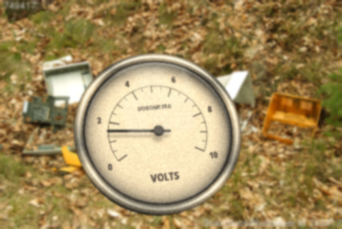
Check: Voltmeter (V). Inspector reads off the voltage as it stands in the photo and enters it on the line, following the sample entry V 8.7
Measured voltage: V 1.5
